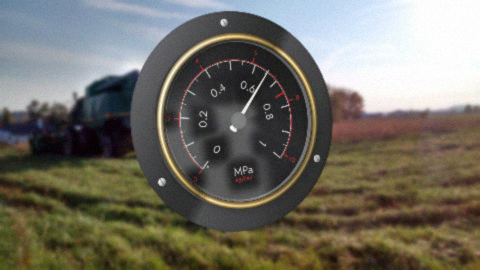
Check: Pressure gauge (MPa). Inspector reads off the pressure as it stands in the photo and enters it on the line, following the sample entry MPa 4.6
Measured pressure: MPa 0.65
